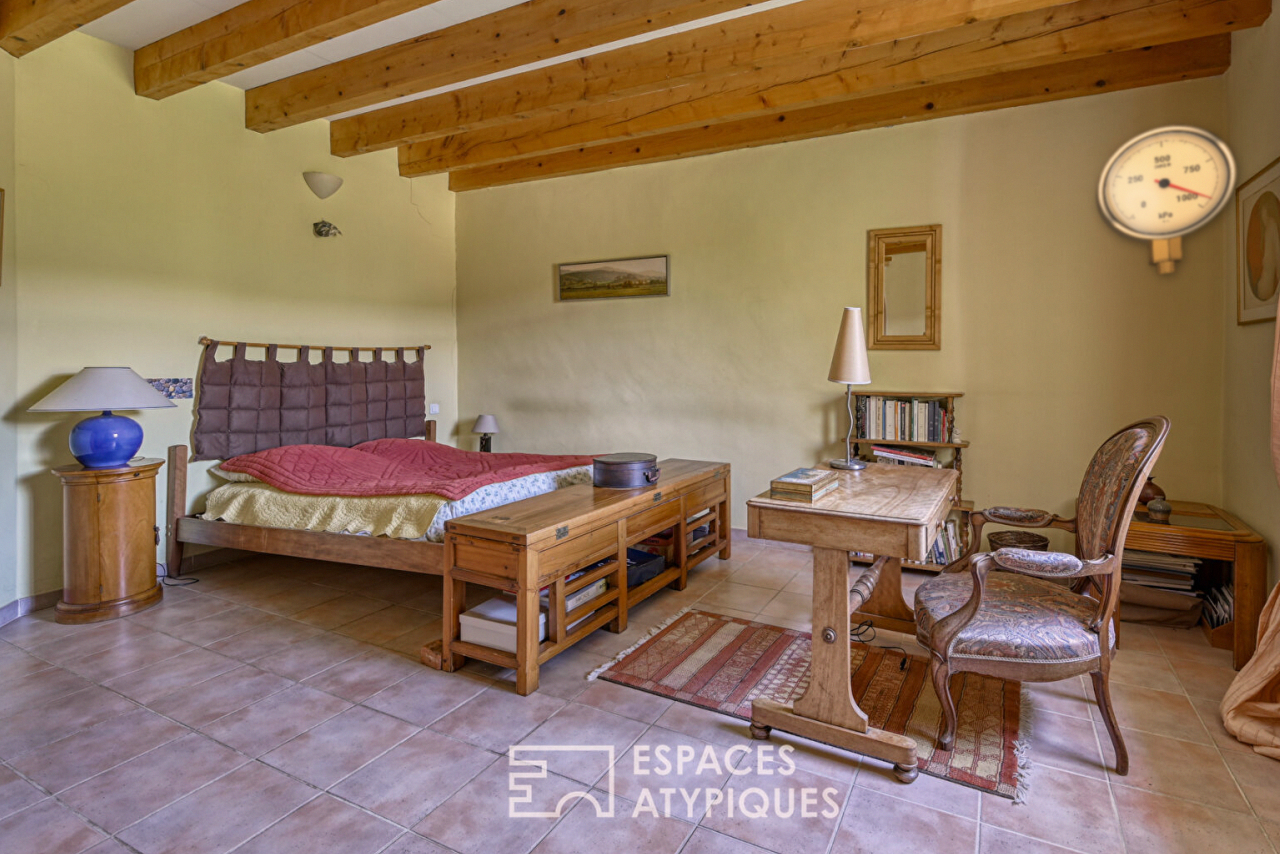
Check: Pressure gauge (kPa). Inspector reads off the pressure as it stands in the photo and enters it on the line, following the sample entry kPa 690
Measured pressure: kPa 950
